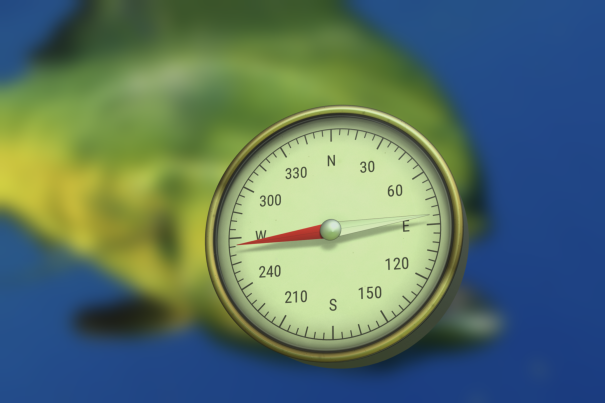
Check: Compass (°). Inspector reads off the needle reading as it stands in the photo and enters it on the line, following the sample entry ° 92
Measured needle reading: ° 265
